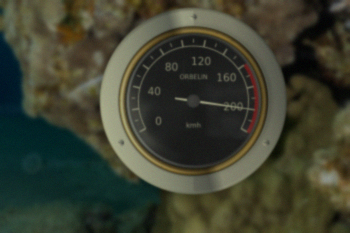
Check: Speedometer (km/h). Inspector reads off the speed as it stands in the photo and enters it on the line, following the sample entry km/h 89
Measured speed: km/h 200
